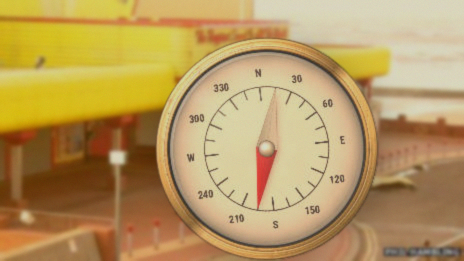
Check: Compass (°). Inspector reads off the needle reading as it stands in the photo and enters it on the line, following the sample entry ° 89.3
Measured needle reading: ° 195
